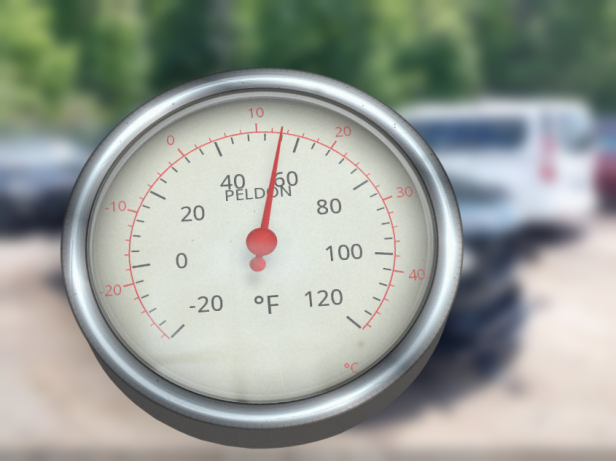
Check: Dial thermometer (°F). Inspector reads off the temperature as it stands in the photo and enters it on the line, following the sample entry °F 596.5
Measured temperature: °F 56
